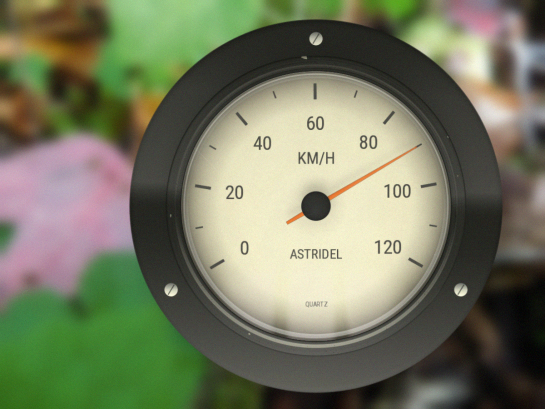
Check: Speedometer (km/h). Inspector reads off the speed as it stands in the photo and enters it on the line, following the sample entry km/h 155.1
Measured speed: km/h 90
